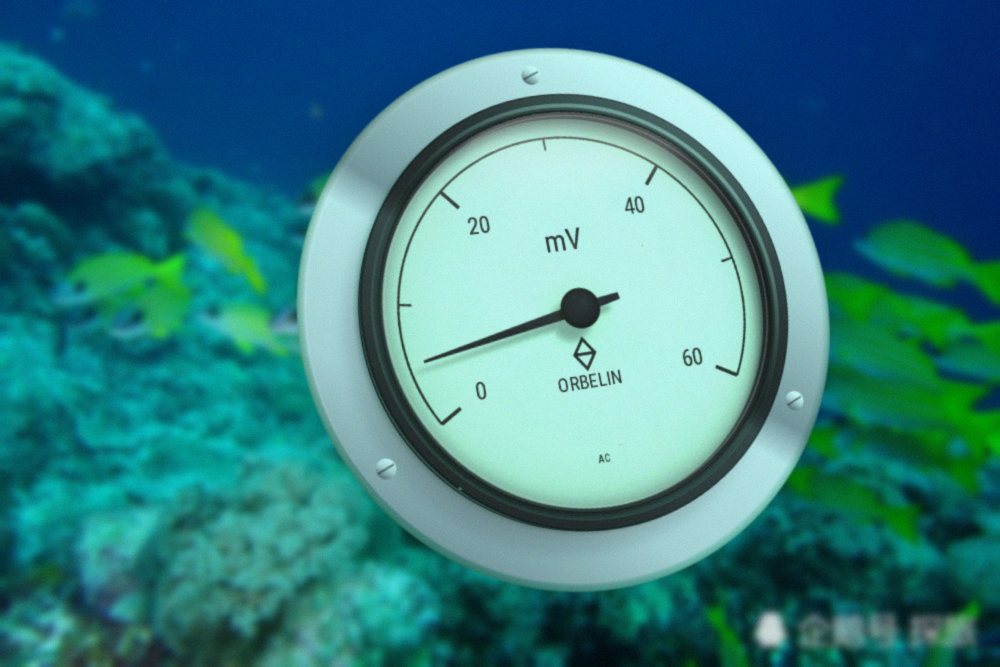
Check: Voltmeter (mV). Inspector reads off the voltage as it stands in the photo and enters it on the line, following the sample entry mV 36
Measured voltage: mV 5
